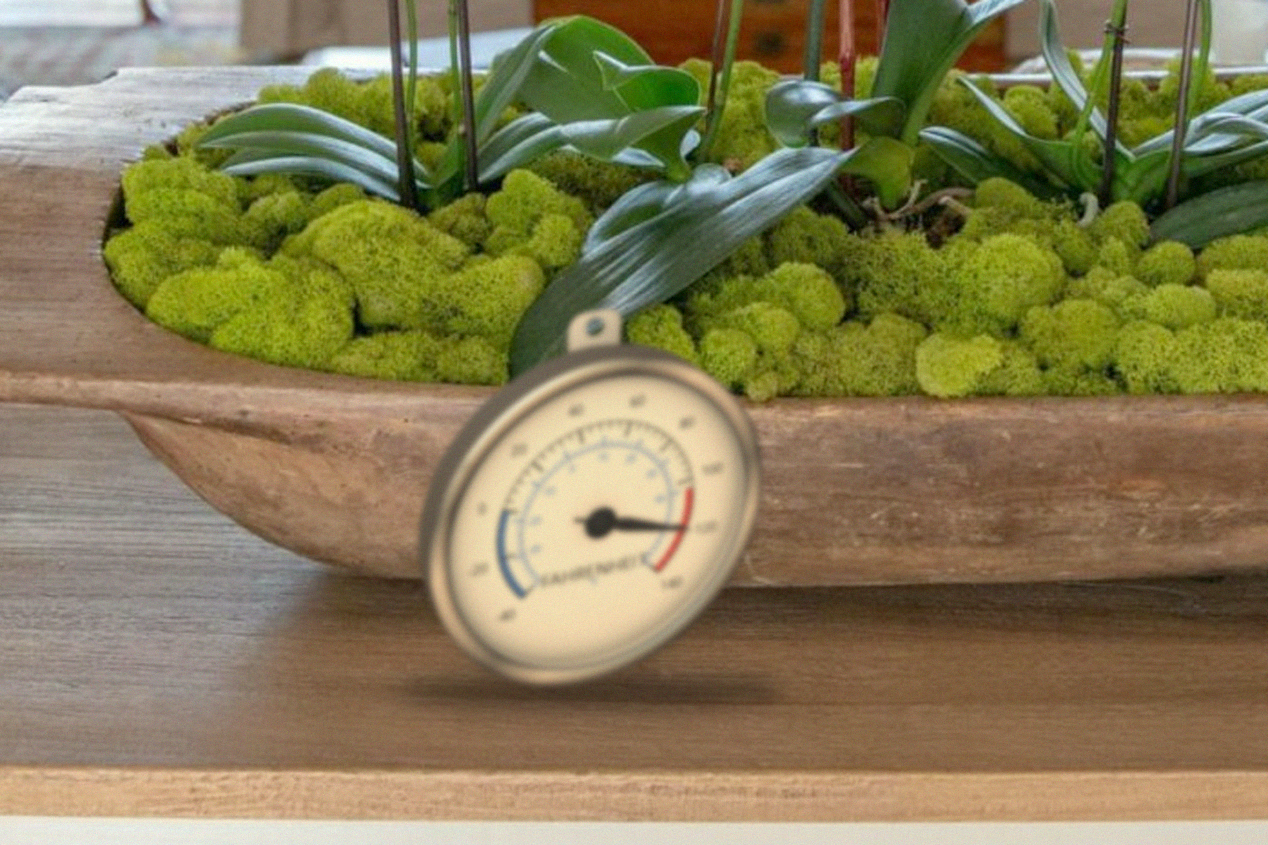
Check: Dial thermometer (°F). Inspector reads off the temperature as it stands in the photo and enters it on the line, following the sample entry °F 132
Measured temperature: °F 120
